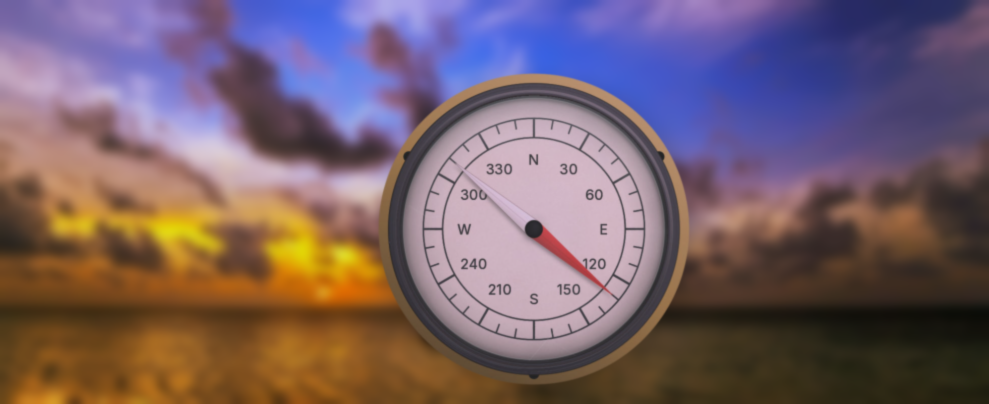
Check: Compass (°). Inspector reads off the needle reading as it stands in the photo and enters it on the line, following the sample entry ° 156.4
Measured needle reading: ° 130
